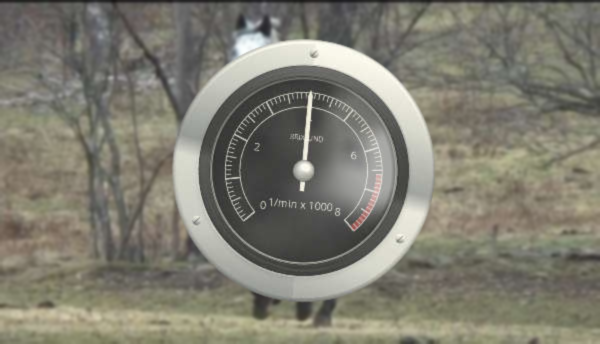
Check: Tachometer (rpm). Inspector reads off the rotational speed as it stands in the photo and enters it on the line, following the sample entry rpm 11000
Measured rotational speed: rpm 4000
